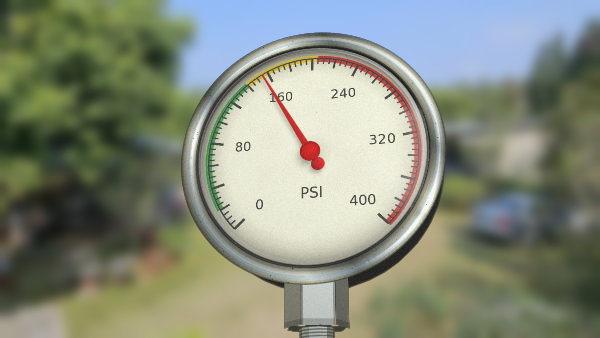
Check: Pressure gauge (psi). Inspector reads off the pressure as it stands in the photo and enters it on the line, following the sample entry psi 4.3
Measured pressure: psi 155
